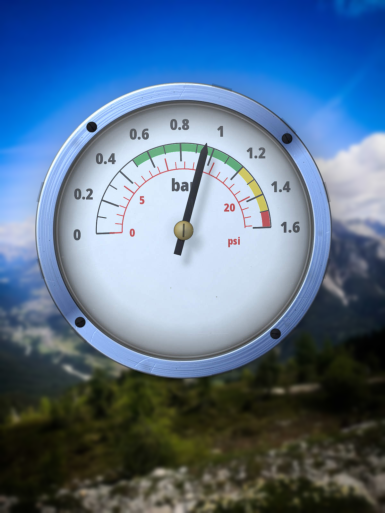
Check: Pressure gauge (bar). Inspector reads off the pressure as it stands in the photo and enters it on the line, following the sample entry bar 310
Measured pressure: bar 0.95
